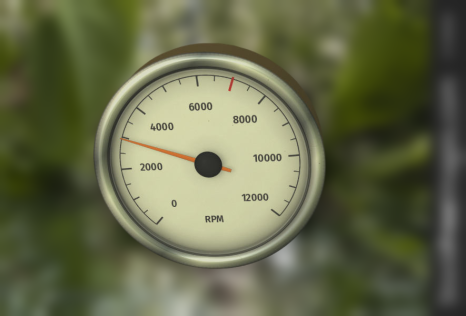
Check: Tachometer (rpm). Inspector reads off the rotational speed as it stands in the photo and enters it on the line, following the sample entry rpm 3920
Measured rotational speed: rpm 3000
